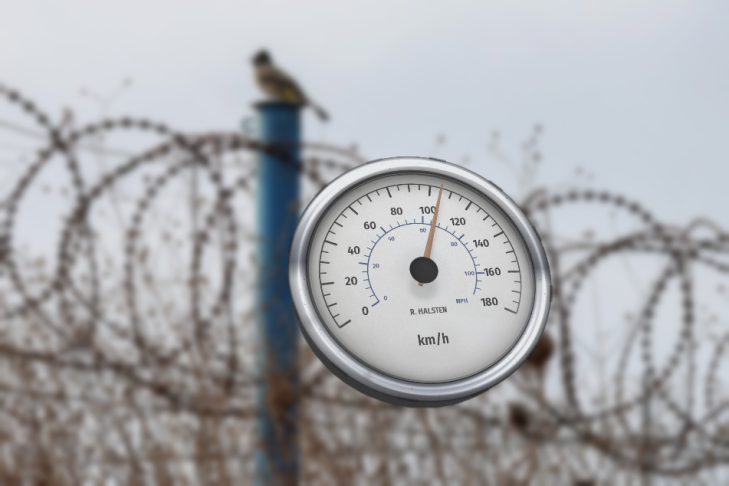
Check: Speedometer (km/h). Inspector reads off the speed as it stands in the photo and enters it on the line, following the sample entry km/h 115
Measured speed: km/h 105
